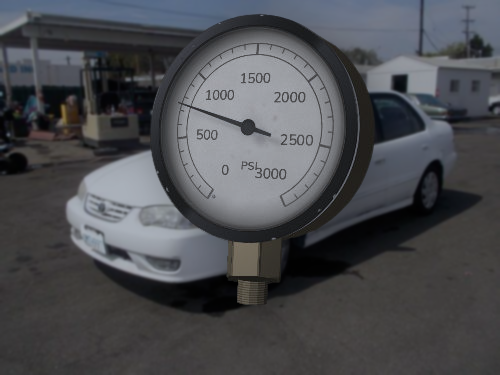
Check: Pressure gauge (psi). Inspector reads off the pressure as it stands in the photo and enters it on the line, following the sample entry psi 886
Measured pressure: psi 750
